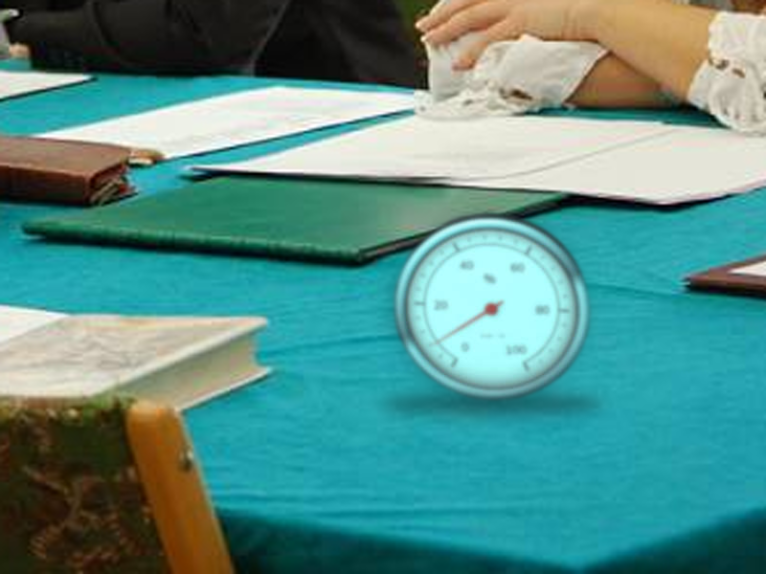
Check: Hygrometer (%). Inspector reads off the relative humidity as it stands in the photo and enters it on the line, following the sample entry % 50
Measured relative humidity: % 8
